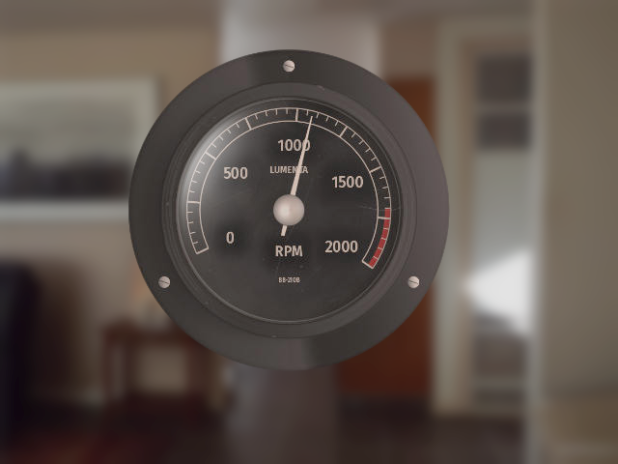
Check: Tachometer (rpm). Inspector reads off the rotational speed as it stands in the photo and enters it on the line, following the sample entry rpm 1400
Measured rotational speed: rpm 1075
